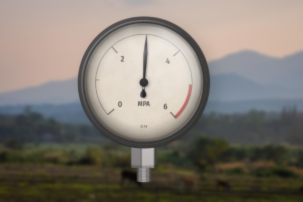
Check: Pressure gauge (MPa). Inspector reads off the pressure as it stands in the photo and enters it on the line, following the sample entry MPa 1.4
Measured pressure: MPa 3
